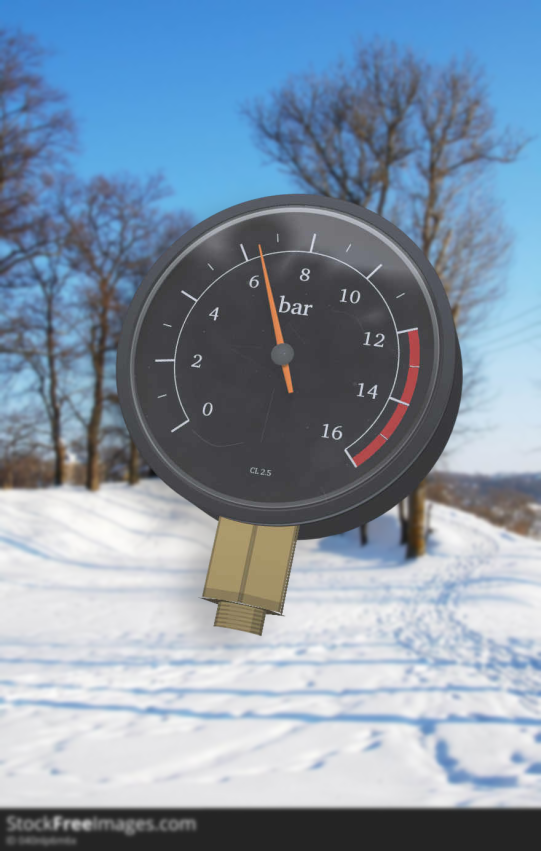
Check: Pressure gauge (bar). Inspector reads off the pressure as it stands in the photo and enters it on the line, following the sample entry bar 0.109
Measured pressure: bar 6.5
